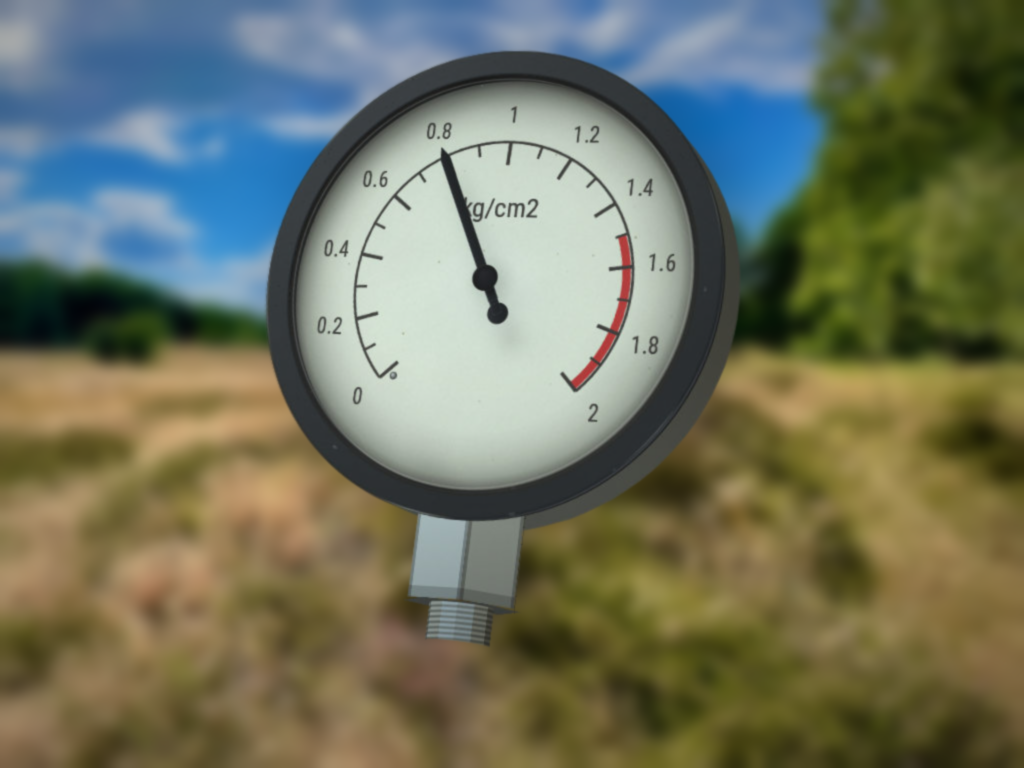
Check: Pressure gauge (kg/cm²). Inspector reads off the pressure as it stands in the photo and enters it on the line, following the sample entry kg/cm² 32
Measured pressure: kg/cm² 0.8
